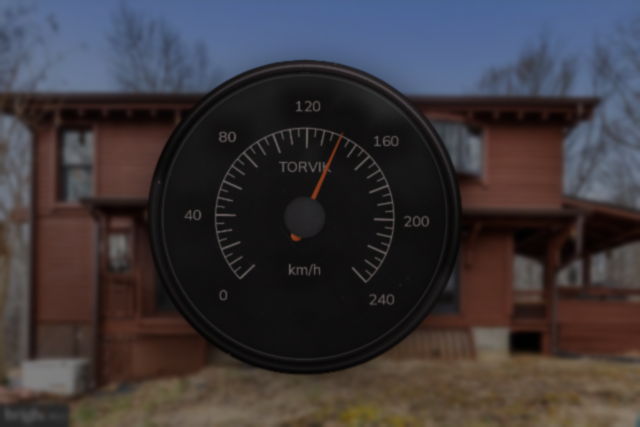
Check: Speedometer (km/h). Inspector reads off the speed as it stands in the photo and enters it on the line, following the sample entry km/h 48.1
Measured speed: km/h 140
